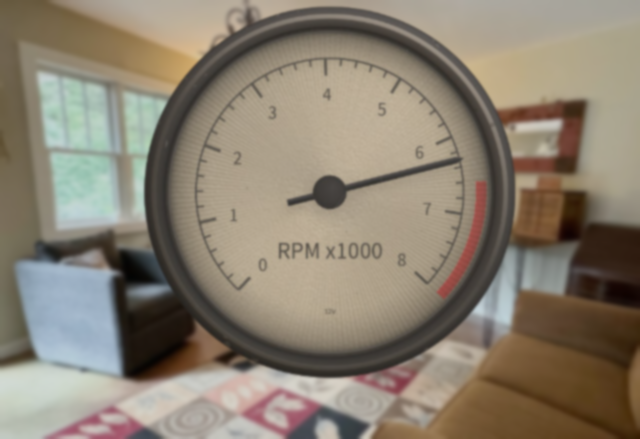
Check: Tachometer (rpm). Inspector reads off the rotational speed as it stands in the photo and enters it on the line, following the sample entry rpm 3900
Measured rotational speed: rpm 6300
